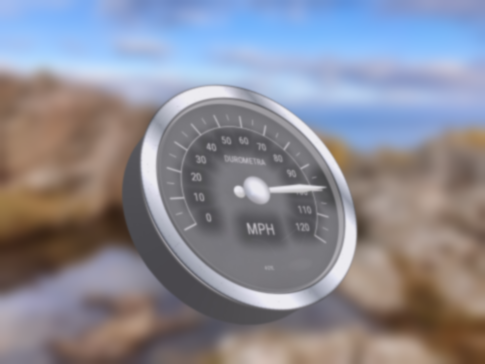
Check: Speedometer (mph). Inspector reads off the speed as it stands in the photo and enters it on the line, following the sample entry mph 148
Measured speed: mph 100
